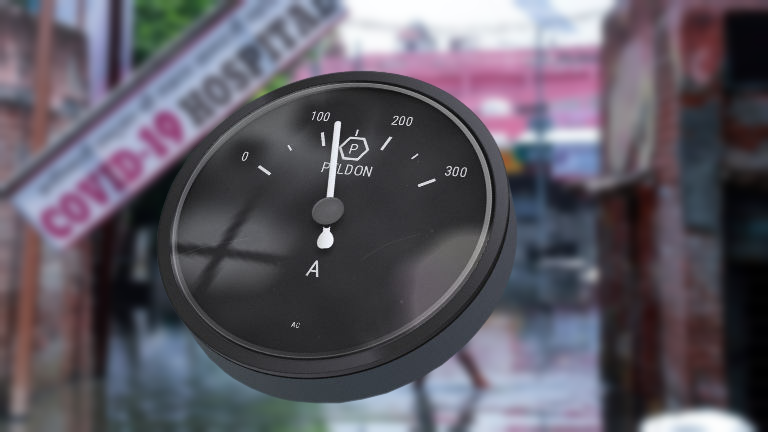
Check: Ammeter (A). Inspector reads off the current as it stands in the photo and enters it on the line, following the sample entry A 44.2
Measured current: A 125
